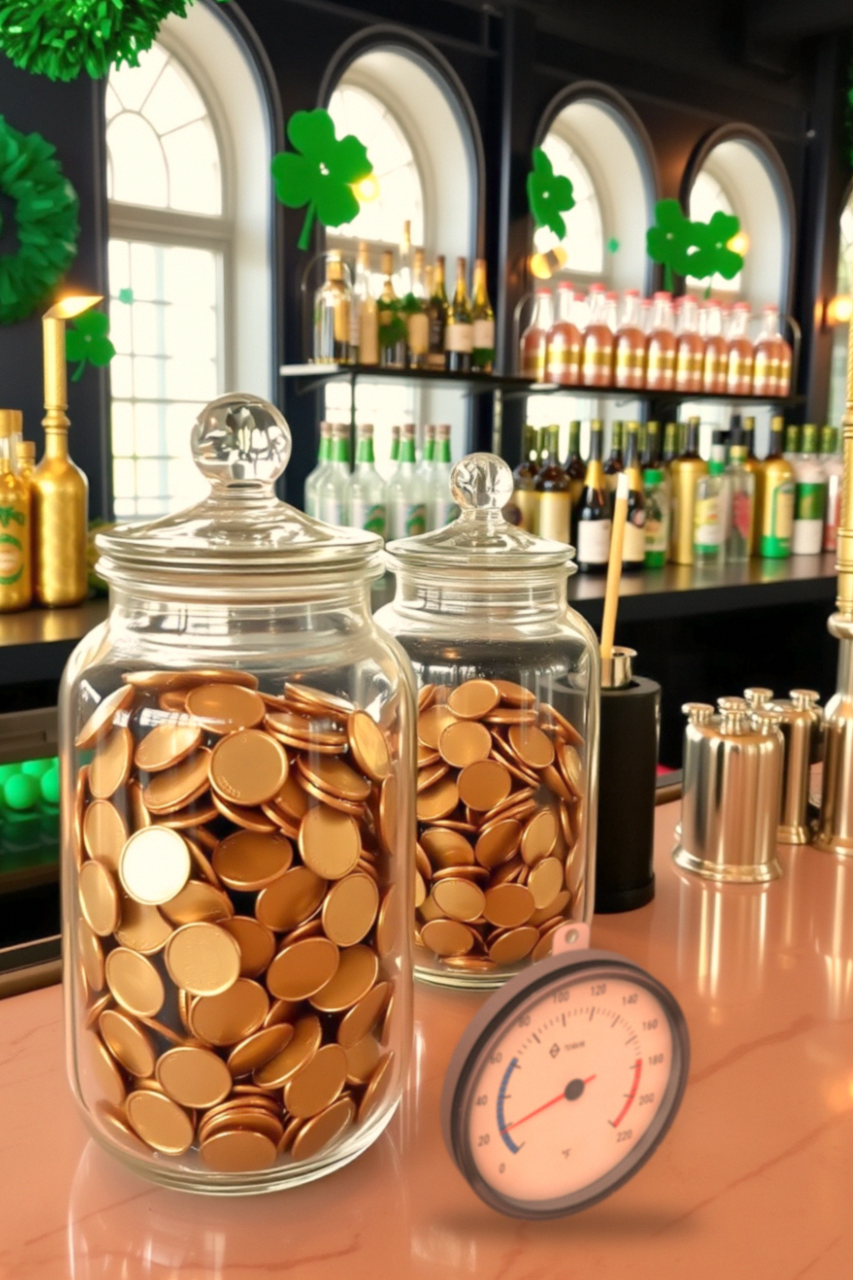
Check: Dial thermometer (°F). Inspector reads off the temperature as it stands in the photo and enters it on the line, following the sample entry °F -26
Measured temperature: °F 20
